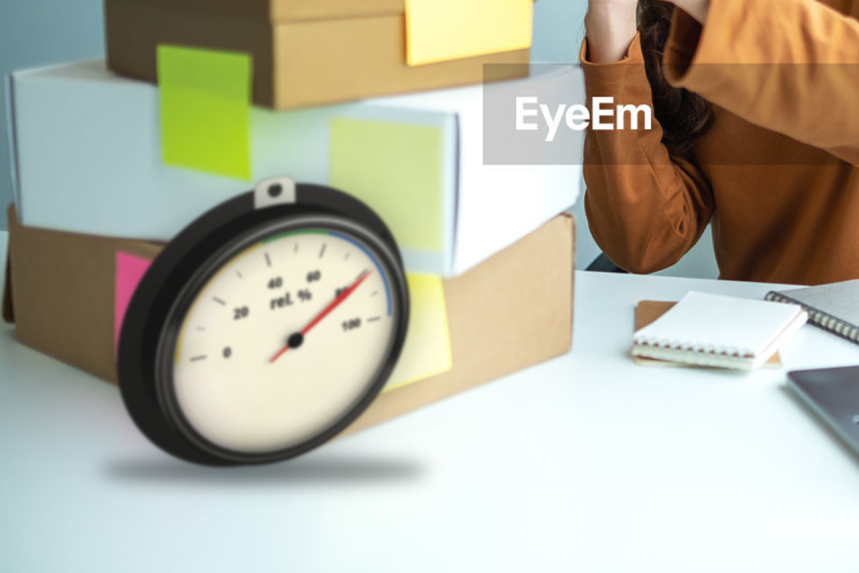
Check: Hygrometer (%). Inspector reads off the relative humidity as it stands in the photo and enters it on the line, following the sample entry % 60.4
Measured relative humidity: % 80
